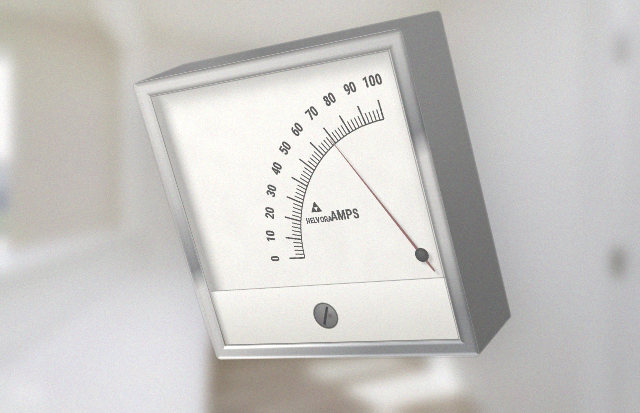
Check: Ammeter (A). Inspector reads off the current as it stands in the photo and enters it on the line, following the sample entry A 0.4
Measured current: A 70
